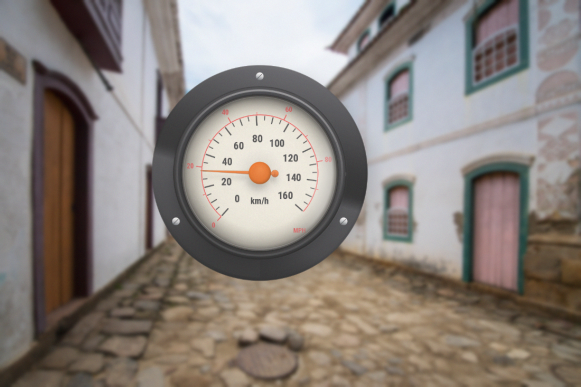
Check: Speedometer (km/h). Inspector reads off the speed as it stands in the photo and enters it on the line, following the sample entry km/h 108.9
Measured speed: km/h 30
